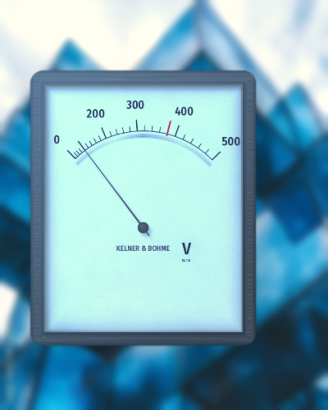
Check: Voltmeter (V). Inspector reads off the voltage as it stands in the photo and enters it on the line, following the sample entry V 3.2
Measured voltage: V 100
